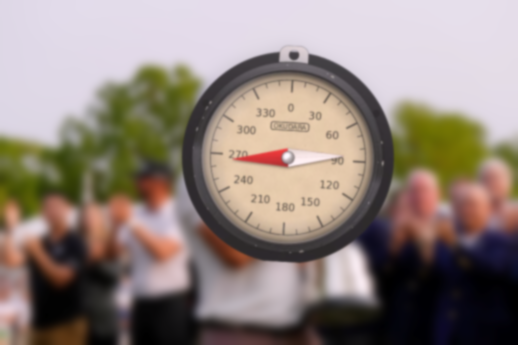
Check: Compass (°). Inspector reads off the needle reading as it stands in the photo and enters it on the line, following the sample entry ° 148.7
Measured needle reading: ° 265
